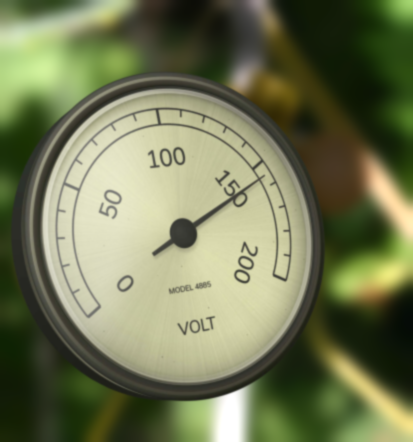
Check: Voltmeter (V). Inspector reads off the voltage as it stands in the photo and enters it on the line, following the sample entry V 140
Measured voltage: V 155
